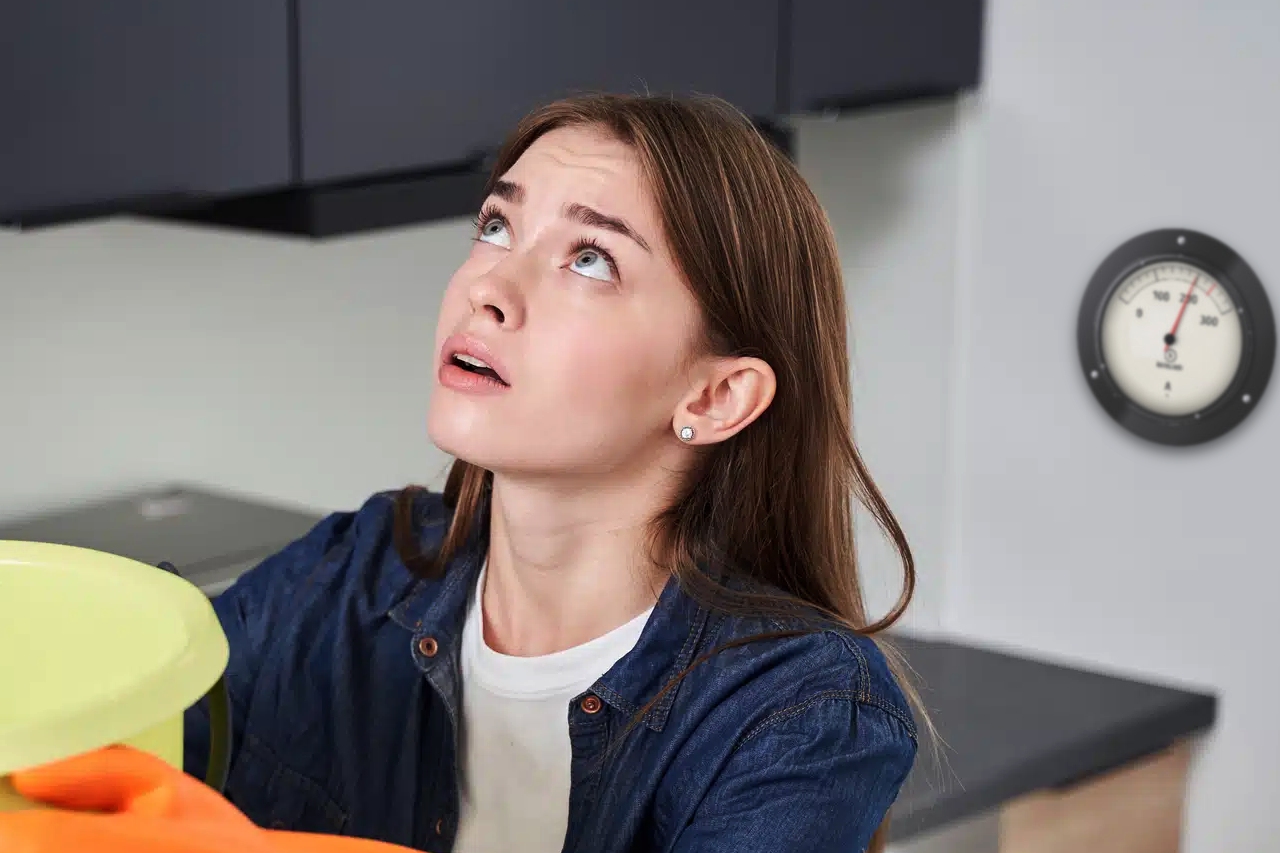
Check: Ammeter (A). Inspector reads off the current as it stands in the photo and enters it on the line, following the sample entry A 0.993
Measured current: A 200
